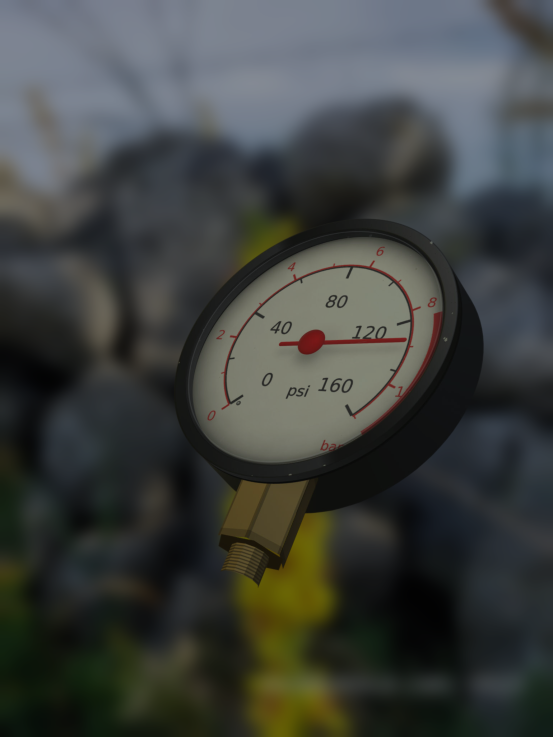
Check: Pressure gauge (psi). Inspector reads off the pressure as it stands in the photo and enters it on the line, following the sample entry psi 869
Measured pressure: psi 130
